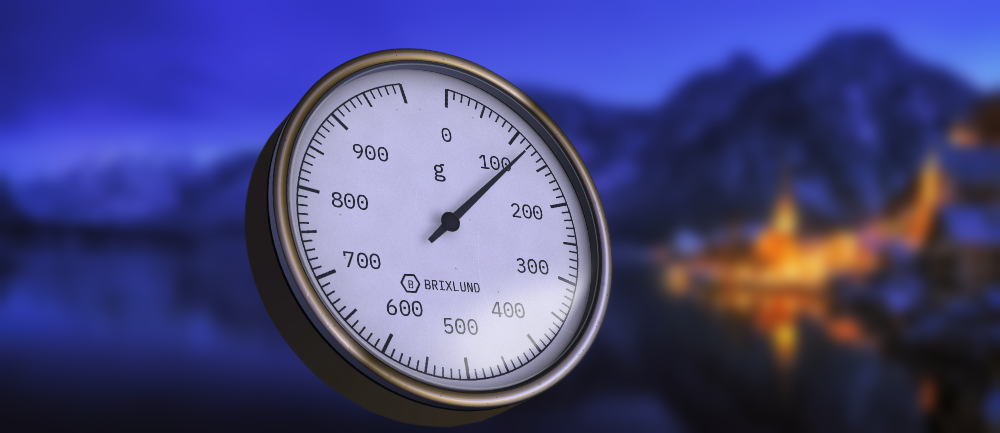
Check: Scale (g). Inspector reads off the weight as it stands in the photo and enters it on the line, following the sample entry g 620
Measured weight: g 120
